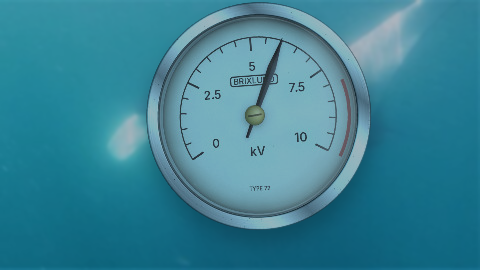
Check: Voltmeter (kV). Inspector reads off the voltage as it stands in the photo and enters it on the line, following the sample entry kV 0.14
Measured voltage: kV 6
